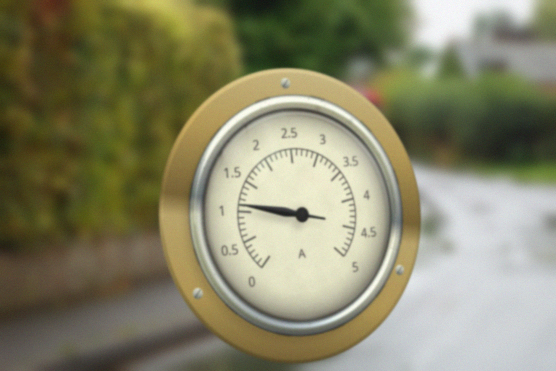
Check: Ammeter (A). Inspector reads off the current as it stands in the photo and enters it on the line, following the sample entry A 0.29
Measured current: A 1.1
